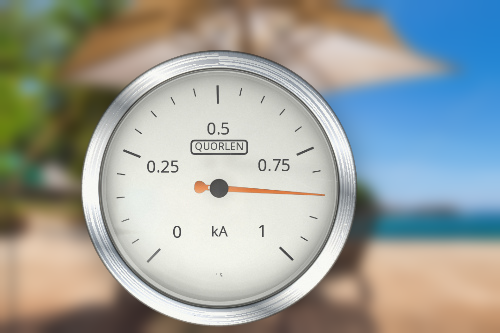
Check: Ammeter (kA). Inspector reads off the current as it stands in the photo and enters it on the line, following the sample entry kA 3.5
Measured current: kA 0.85
